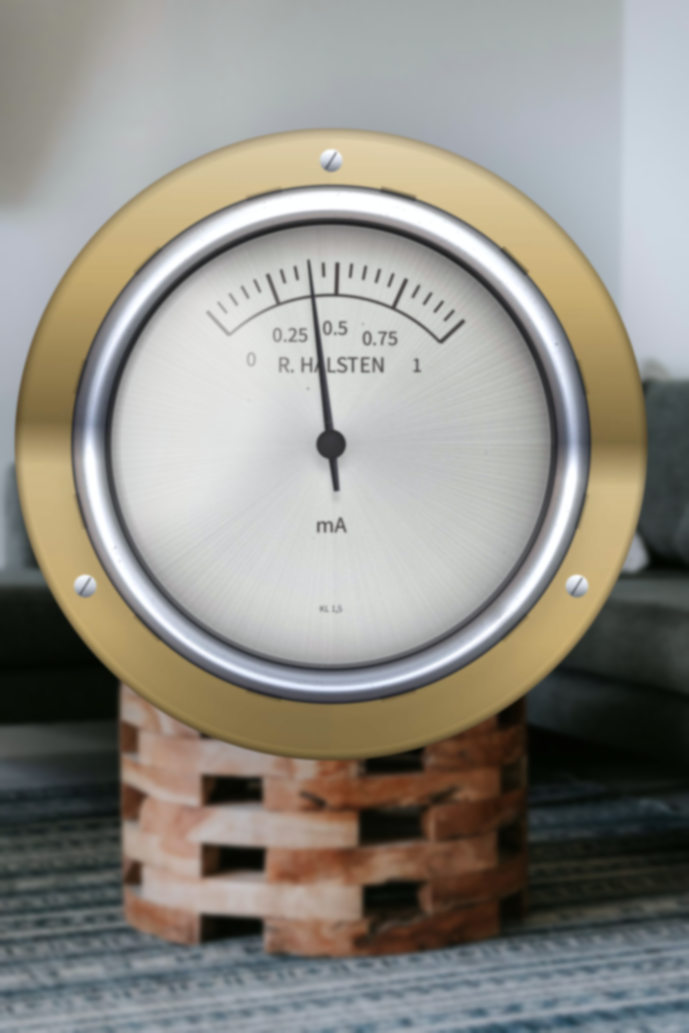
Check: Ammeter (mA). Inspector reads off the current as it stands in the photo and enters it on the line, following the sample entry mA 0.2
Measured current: mA 0.4
